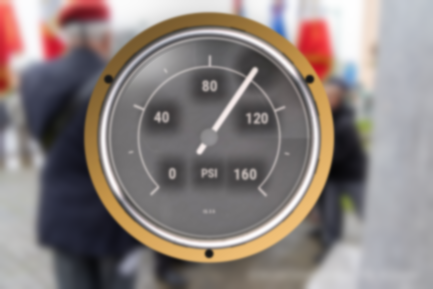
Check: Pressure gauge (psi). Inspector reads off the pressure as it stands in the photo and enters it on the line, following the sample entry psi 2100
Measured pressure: psi 100
